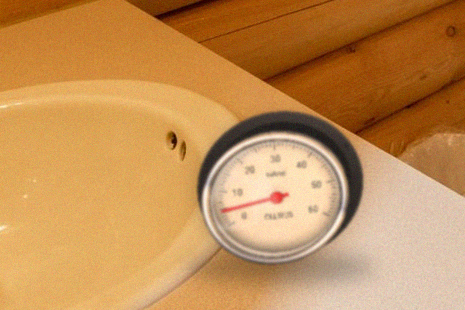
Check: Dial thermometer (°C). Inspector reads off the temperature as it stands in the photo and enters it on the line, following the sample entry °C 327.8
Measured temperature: °C 5
